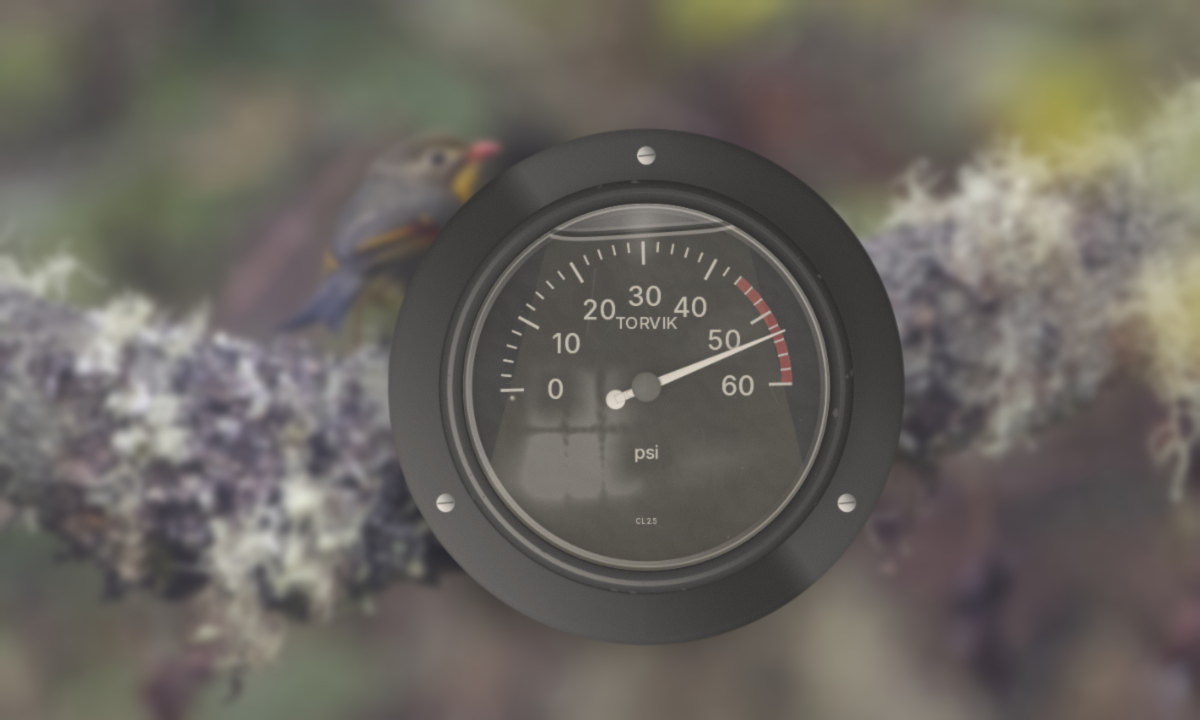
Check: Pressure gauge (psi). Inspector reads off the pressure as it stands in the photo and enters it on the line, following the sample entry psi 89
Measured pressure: psi 53
